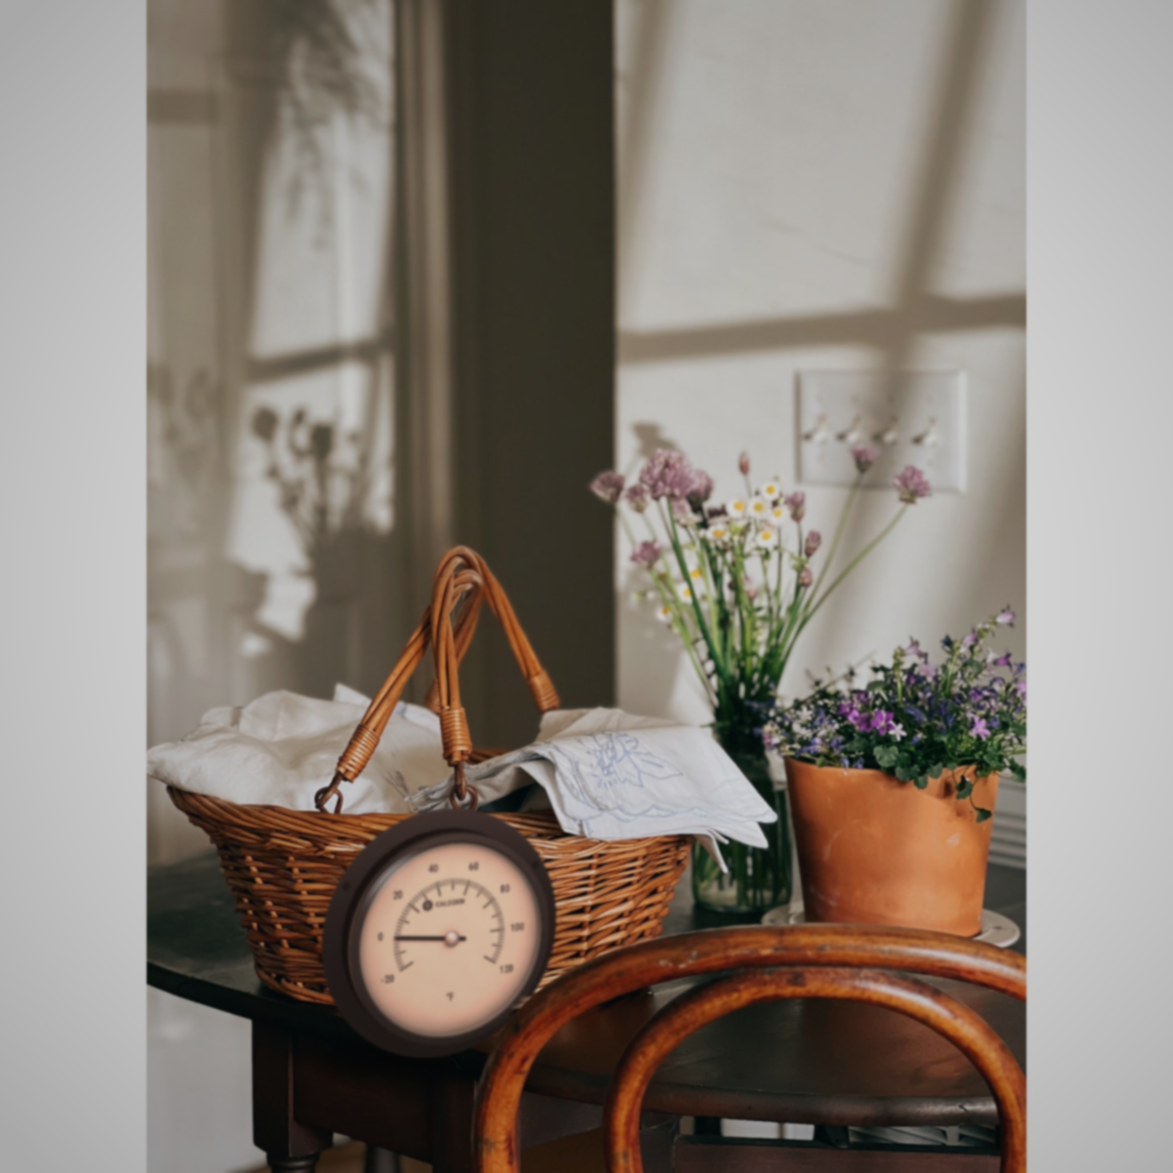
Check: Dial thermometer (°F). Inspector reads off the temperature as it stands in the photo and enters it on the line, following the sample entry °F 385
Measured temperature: °F 0
